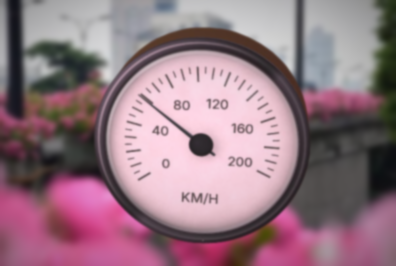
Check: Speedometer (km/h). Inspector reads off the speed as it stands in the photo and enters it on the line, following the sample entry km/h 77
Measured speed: km/h 60
